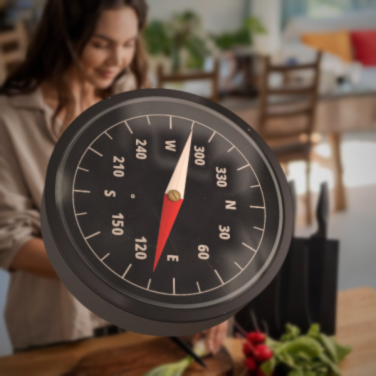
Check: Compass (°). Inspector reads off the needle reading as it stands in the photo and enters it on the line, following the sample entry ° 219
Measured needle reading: ° 105
